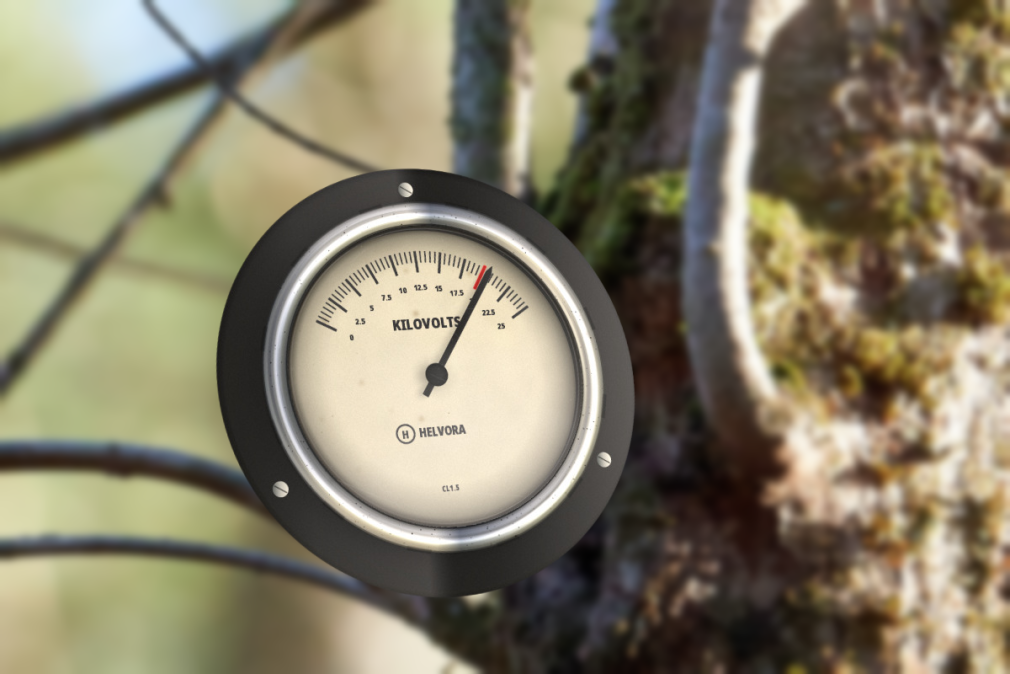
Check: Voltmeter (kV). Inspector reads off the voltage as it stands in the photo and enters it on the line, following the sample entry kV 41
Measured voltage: kV 20
